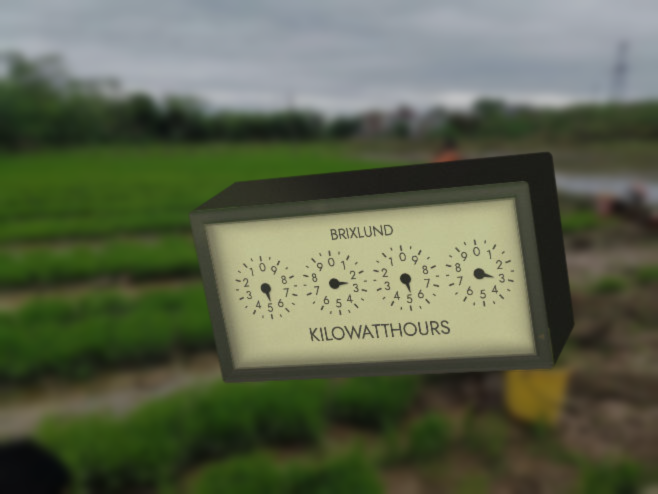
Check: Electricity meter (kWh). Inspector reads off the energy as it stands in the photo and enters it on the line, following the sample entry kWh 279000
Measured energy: kWh 5253
